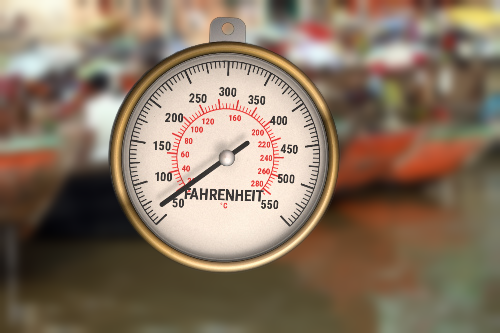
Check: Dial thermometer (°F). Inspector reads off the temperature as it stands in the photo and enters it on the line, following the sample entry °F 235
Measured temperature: °F 65
